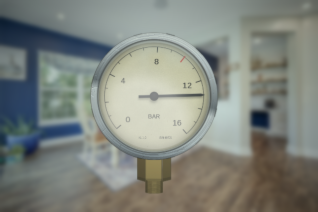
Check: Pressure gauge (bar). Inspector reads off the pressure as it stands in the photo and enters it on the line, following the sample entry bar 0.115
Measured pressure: bar 13
